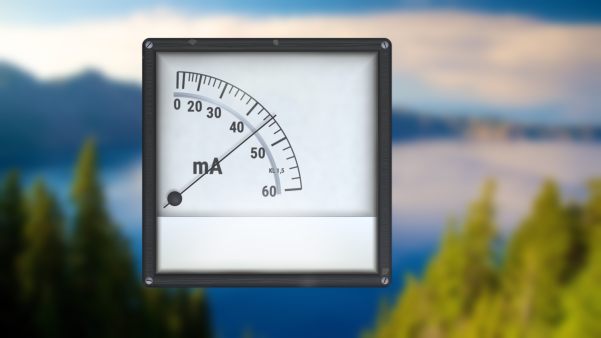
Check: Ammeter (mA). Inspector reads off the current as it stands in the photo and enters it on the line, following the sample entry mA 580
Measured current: mA 45
